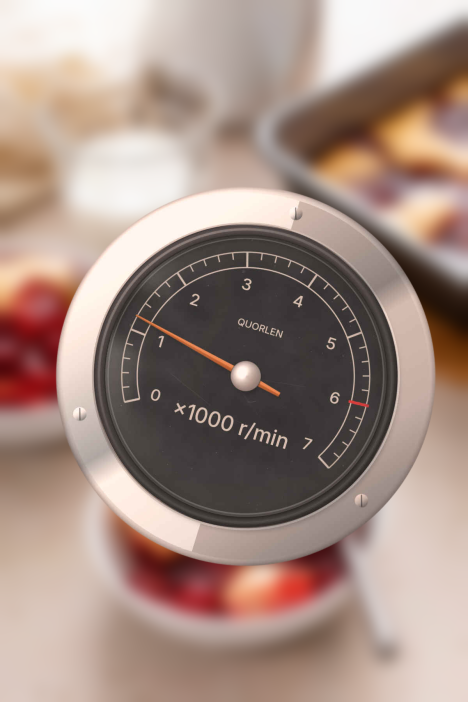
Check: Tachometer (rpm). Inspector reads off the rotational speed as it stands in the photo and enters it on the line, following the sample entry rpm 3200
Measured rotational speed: rpm 1200
